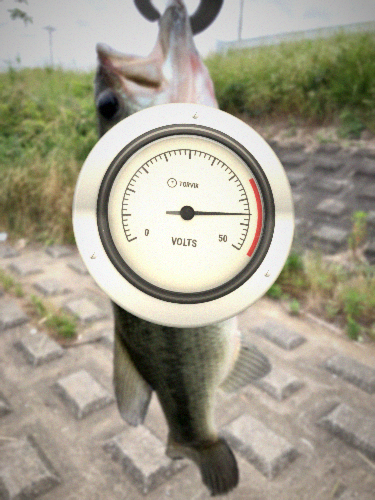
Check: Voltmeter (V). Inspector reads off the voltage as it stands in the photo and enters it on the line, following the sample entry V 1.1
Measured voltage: V 43
